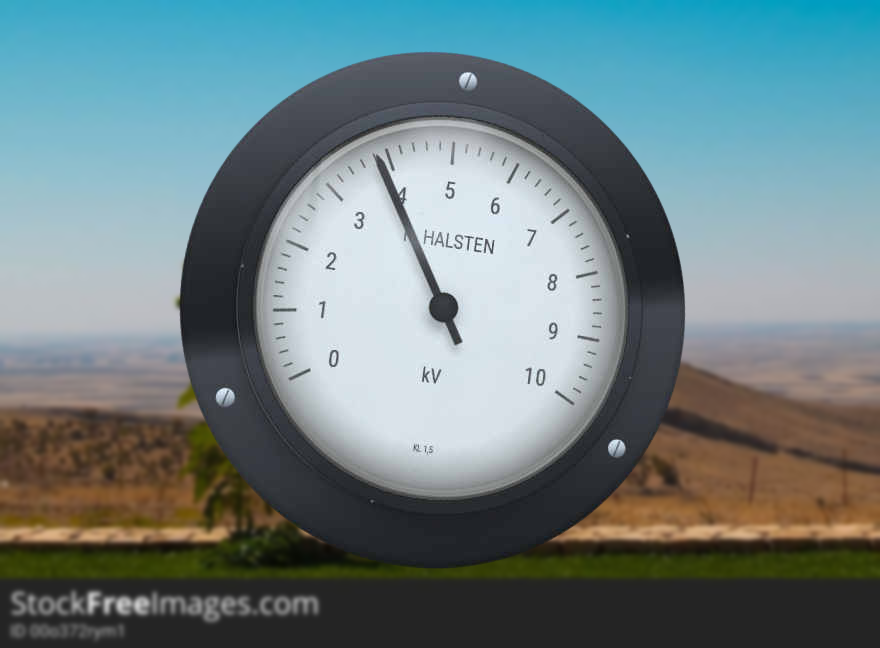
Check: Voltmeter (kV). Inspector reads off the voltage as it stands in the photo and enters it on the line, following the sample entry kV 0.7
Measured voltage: kV 3.8
